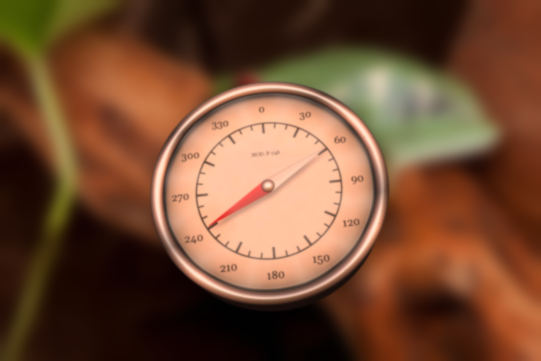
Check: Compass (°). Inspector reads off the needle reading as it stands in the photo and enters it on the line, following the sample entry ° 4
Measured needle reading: ° 240
